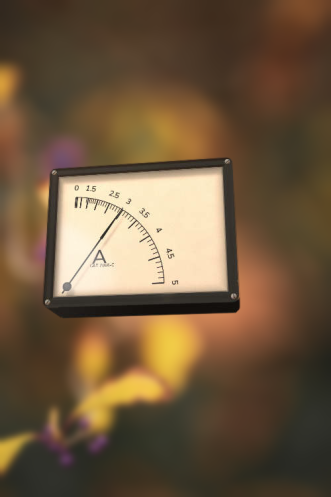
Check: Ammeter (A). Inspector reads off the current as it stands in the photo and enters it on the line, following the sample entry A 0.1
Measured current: A 3
